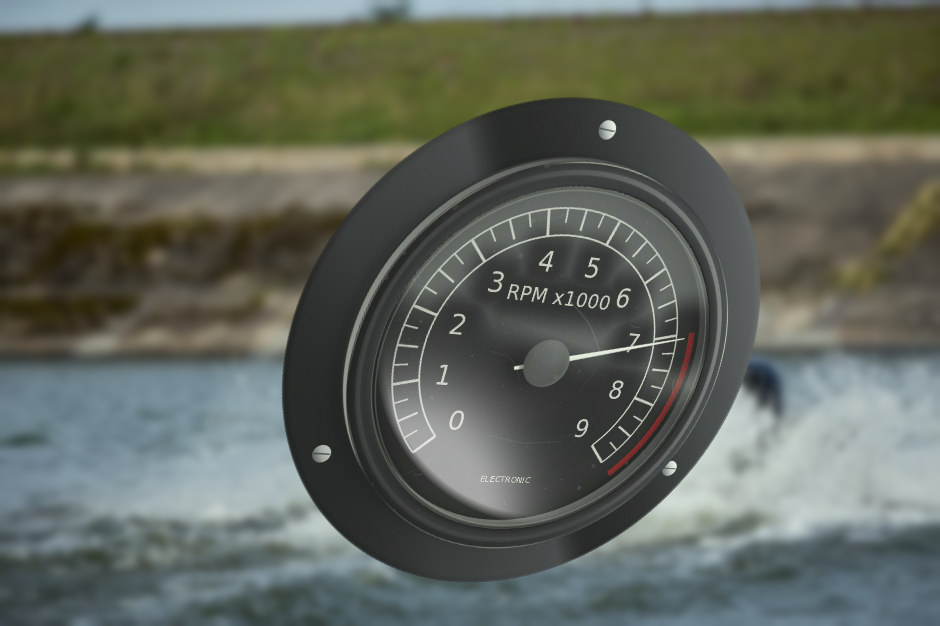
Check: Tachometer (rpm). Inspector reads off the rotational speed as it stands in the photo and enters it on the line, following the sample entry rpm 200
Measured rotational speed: rpm 7000
